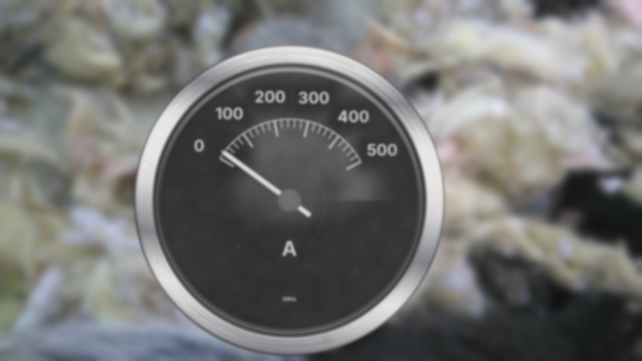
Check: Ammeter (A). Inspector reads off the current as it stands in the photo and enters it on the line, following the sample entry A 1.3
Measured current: A 20
